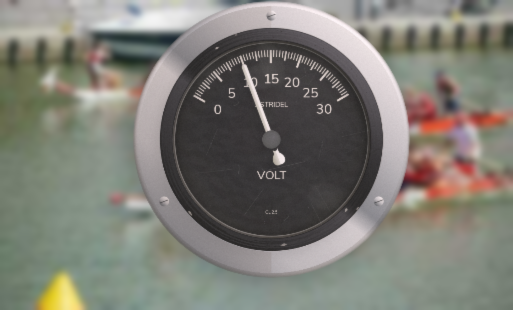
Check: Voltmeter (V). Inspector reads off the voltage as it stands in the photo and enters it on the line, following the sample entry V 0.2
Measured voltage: V 10
